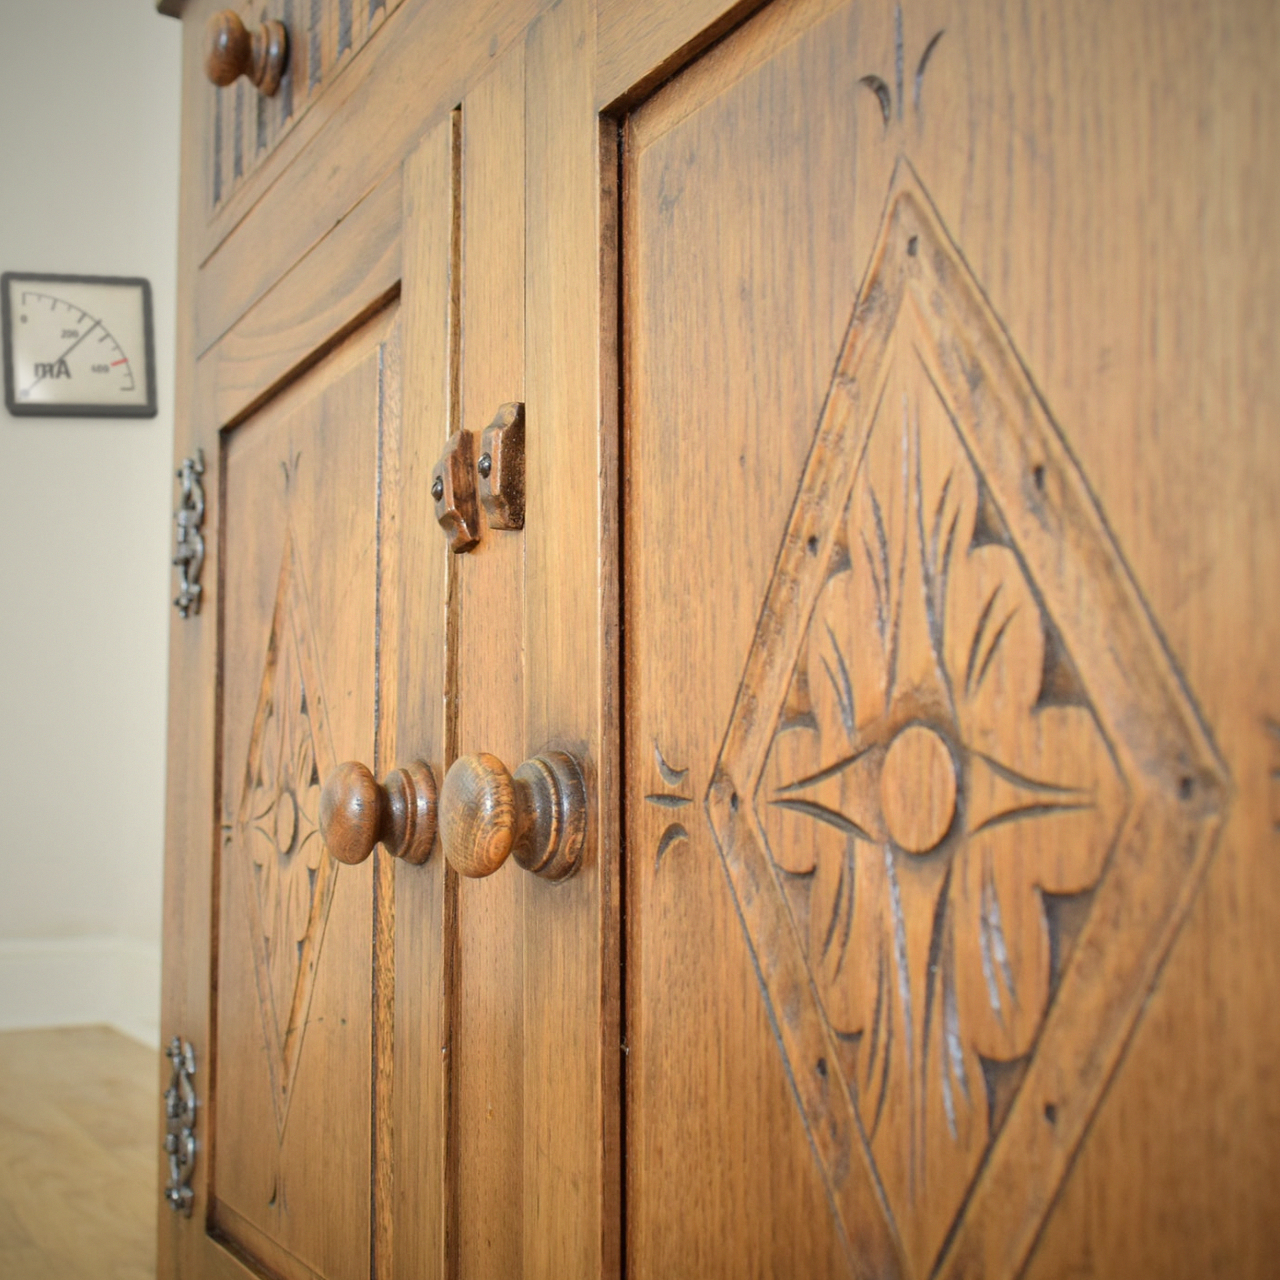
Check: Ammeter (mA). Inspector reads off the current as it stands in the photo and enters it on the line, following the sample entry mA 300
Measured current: mA 250
